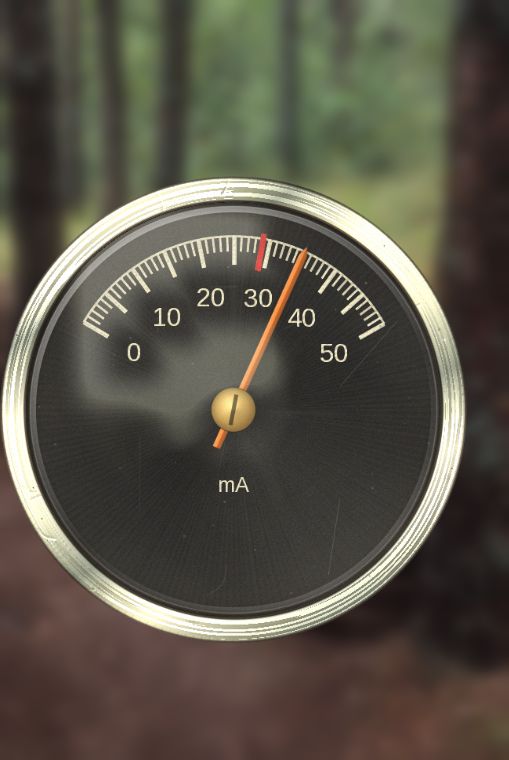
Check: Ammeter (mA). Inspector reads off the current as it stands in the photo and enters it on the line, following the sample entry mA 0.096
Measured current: mA 35
